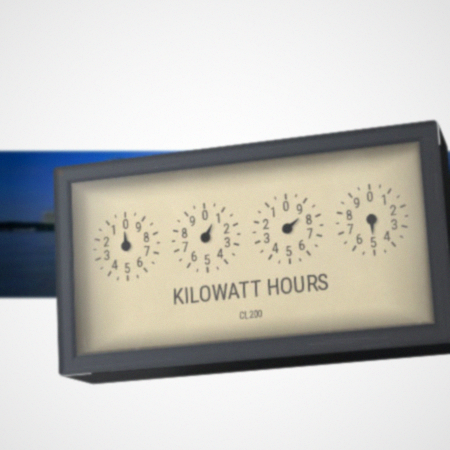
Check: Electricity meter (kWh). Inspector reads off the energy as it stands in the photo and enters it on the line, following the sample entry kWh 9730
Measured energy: kWh 85
